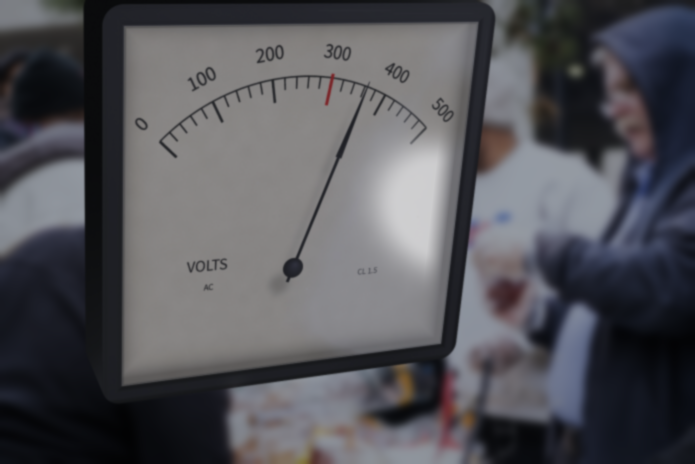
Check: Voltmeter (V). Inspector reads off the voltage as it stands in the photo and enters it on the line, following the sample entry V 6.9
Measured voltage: V 360
